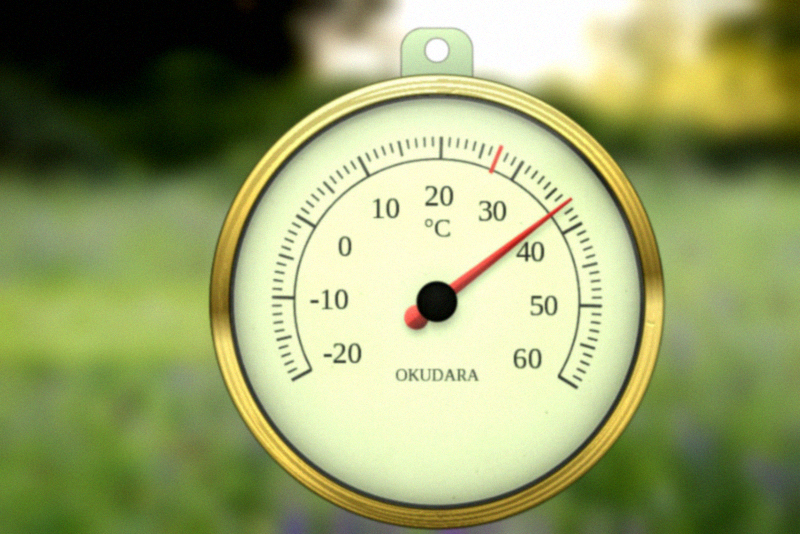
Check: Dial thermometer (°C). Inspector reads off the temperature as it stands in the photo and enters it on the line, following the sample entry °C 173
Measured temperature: °C 37
